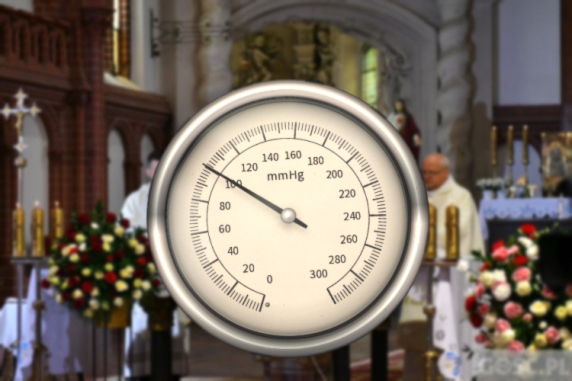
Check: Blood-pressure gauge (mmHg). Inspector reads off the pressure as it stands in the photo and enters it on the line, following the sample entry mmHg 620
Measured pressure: mmHg 100
